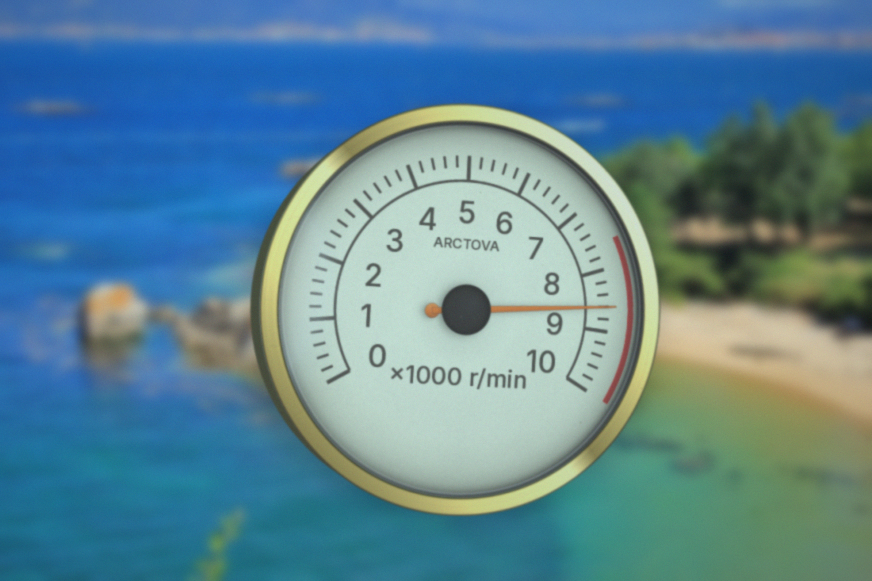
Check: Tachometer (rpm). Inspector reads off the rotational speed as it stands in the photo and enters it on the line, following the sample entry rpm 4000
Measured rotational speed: rpm 8600
